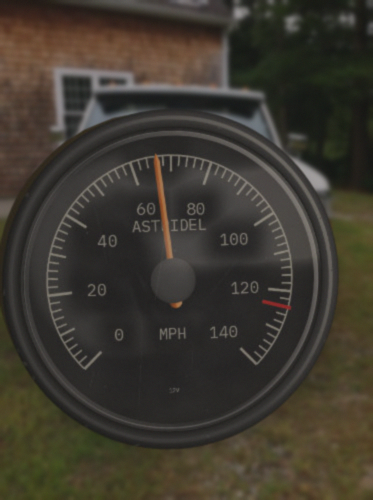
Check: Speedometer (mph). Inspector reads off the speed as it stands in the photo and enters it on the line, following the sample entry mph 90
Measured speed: mph 66
